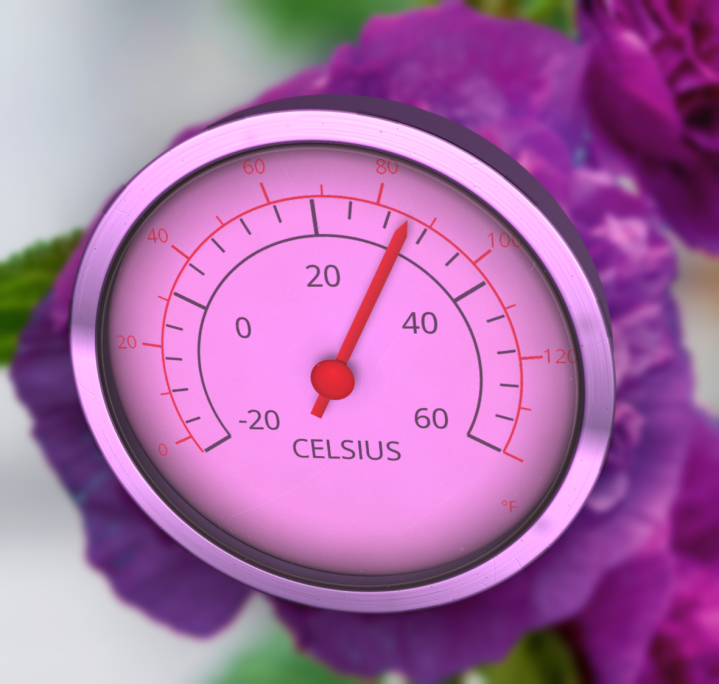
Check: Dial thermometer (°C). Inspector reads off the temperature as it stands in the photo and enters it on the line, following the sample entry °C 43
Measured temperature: °C 30
